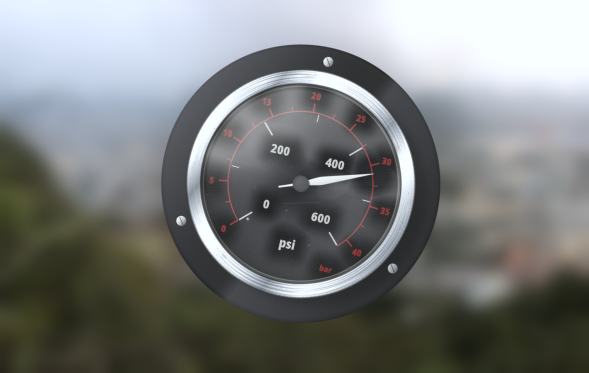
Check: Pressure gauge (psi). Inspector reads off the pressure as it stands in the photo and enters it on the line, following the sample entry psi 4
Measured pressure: psi 450
